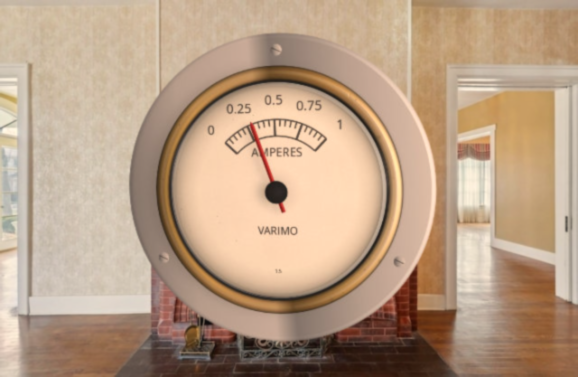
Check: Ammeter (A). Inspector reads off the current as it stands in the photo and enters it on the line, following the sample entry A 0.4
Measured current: A 0.3
